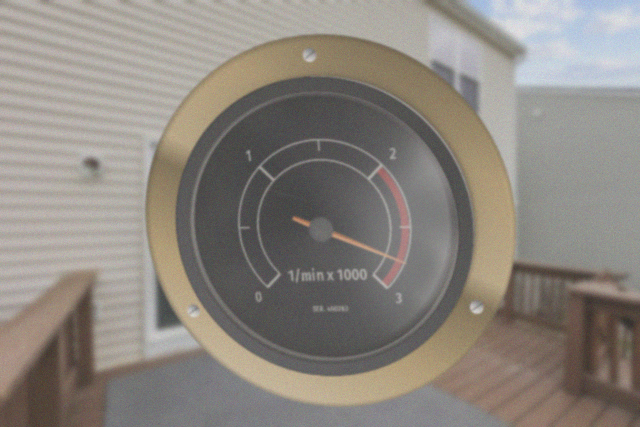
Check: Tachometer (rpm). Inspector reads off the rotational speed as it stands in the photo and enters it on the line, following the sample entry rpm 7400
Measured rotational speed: rpm 2750
